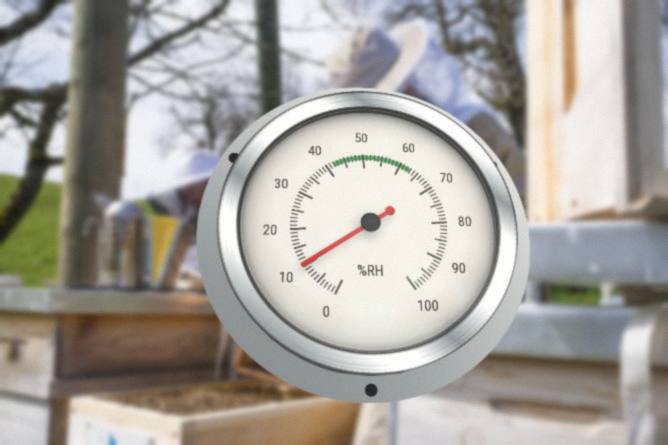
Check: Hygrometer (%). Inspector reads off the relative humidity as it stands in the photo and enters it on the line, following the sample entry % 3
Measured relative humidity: % 10
